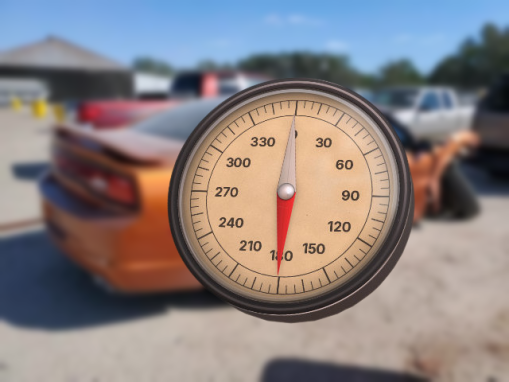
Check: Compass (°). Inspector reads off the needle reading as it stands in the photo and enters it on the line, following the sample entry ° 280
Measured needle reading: ° 180
